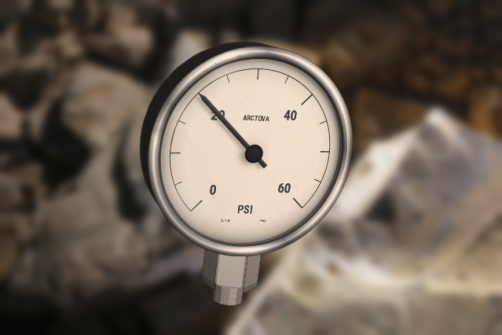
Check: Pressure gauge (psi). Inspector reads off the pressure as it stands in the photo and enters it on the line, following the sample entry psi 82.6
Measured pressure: psi 20
